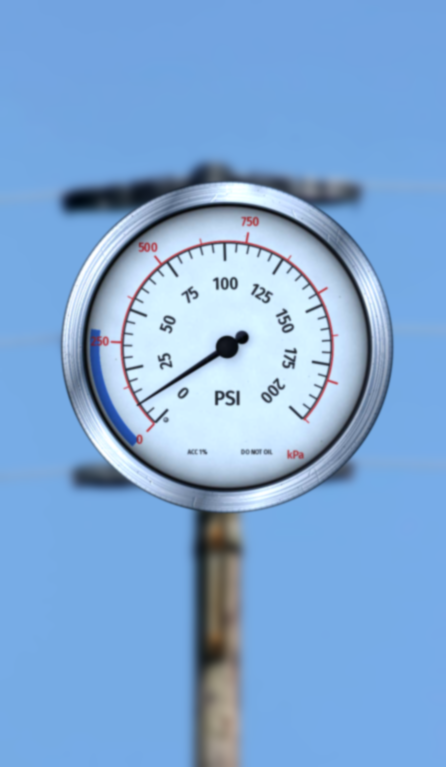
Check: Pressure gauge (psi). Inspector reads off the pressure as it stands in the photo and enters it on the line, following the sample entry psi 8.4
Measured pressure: psi 10
